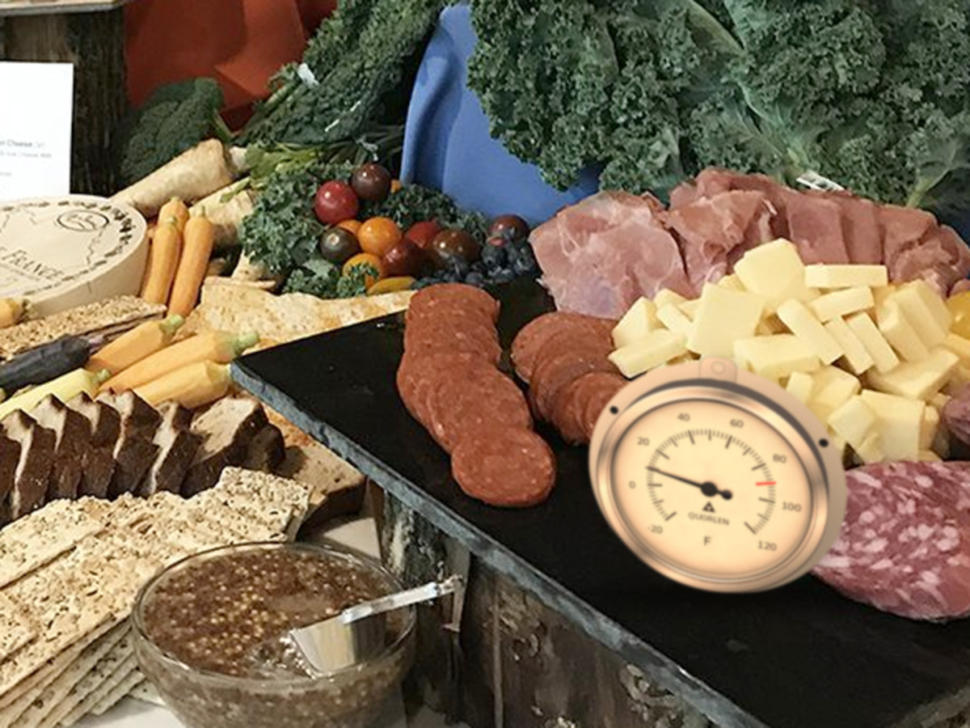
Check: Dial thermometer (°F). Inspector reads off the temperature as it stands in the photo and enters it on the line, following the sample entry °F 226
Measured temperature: °F 10
